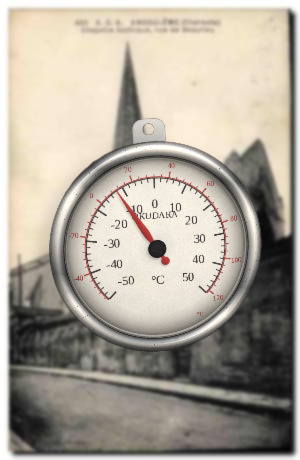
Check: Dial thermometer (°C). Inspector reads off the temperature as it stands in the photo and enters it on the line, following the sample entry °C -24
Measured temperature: °C -12
